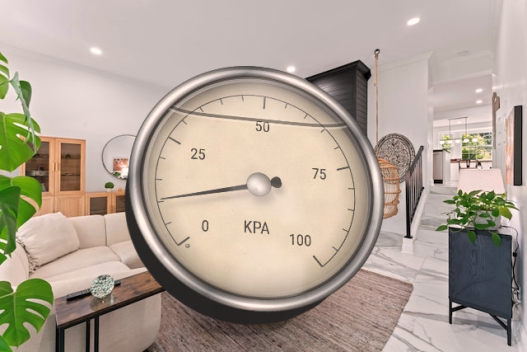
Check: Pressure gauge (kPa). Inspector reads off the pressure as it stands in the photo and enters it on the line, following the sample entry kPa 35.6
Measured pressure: kPa 10
